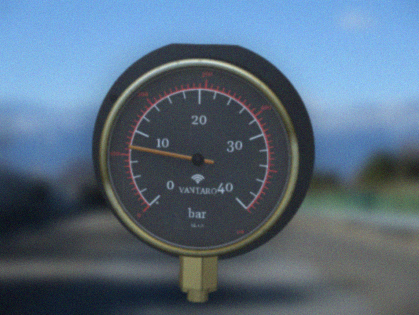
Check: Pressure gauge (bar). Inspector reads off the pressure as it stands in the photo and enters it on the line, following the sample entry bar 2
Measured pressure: bar 8
